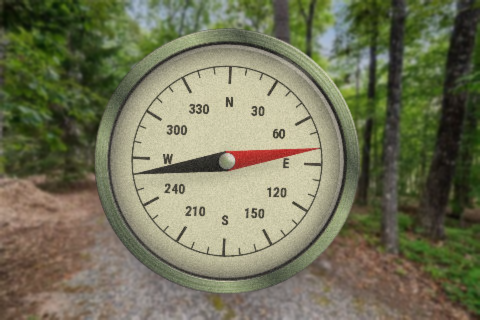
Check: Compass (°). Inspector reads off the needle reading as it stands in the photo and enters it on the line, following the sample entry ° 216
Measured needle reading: ° 80
